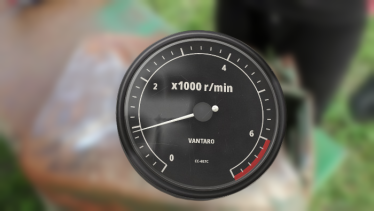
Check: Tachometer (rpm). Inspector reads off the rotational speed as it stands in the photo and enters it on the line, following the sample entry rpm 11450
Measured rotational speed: rpm 900
